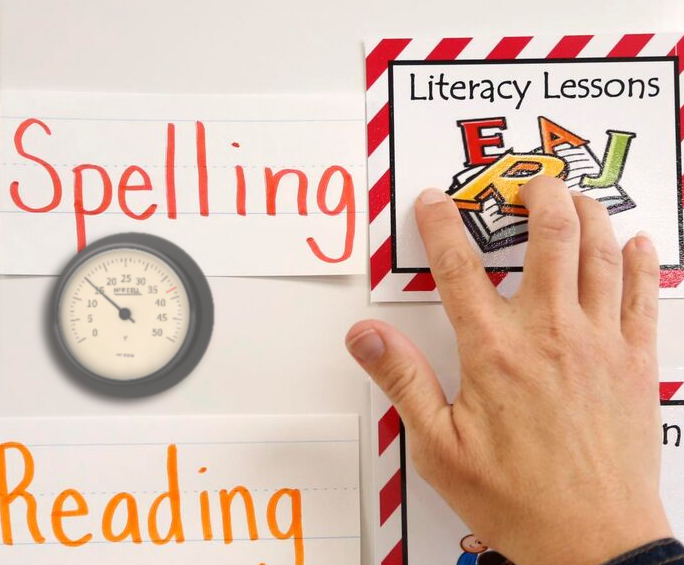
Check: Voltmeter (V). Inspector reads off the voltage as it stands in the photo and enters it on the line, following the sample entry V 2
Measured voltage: V 15
